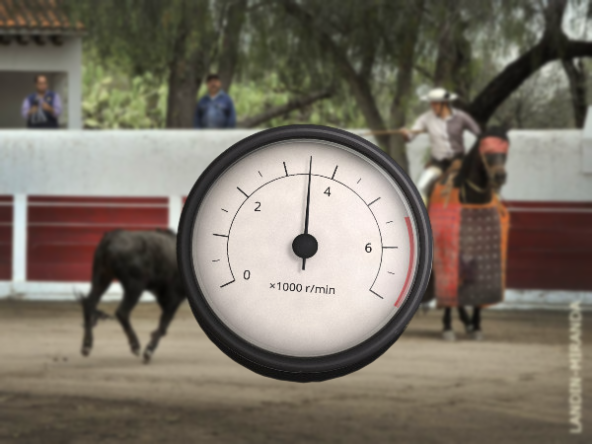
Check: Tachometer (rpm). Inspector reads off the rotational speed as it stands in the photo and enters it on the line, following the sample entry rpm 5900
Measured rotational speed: rpm 3500
